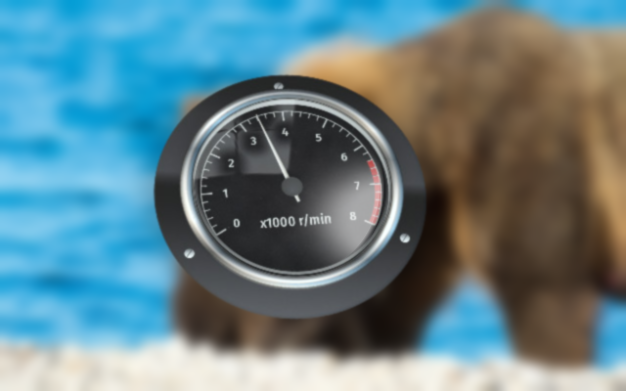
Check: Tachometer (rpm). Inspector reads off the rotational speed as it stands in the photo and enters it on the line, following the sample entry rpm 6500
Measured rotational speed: rpm 3400
